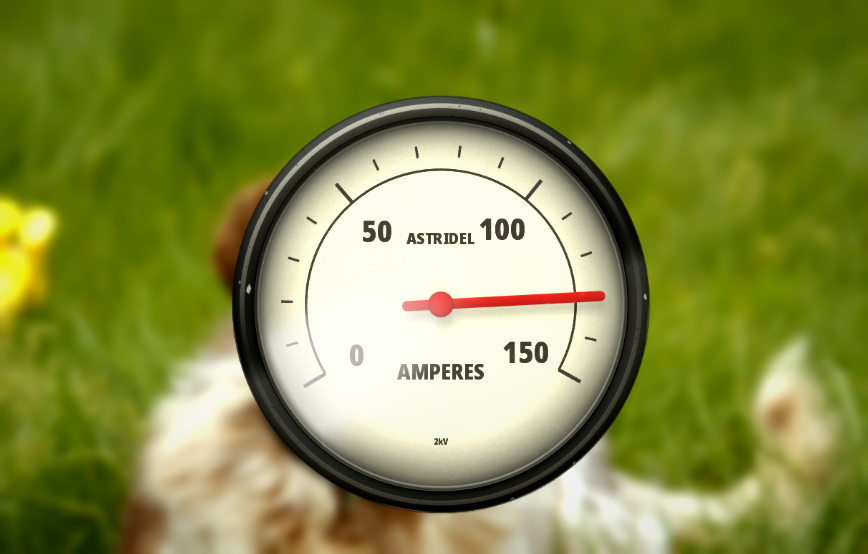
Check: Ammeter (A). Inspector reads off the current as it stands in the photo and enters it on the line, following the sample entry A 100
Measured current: A 130
